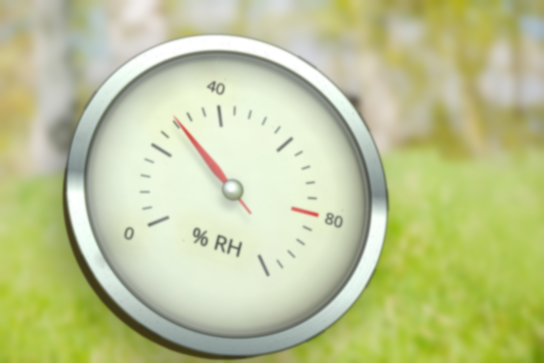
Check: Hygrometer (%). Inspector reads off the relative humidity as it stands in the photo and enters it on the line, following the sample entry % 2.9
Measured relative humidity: % 28
